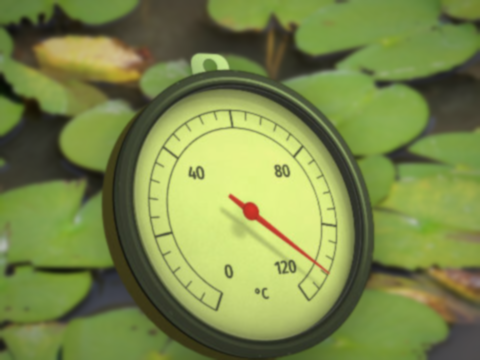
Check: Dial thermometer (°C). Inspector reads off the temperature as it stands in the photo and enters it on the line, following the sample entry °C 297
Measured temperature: °C 112
